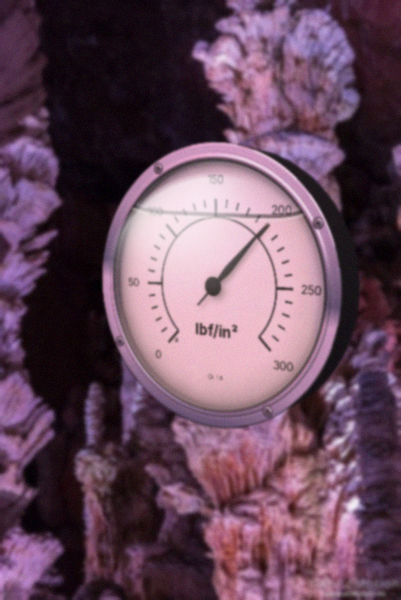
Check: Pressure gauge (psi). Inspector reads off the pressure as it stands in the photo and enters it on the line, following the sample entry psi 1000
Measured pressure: psi 200
